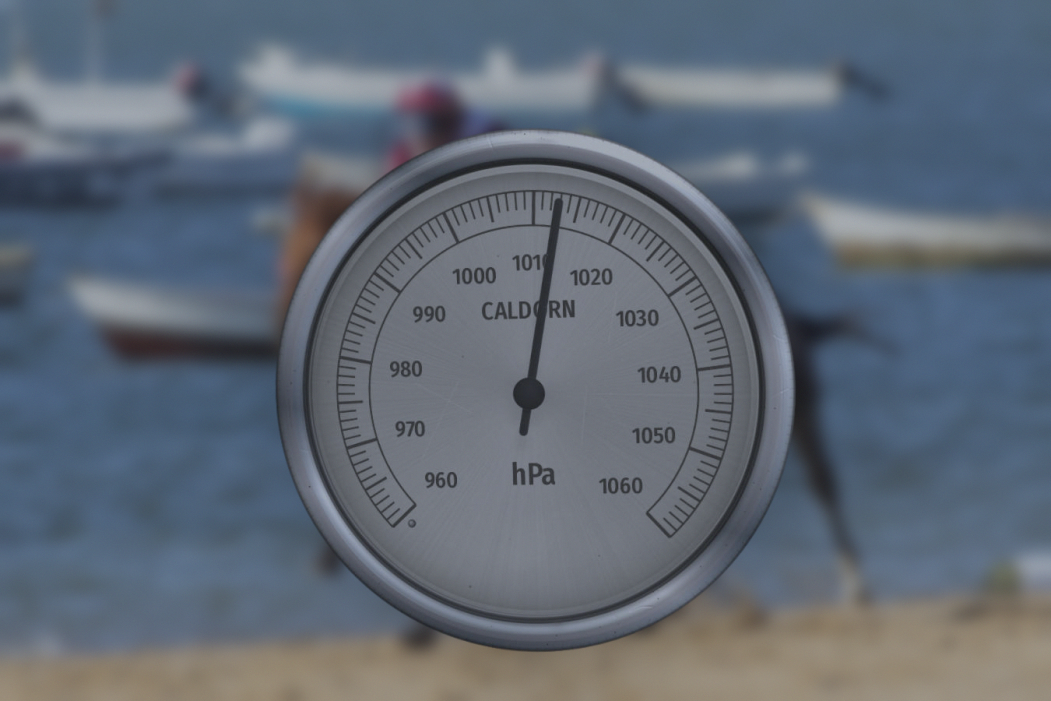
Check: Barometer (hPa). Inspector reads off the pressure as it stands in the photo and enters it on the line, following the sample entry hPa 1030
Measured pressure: hPa 1013
